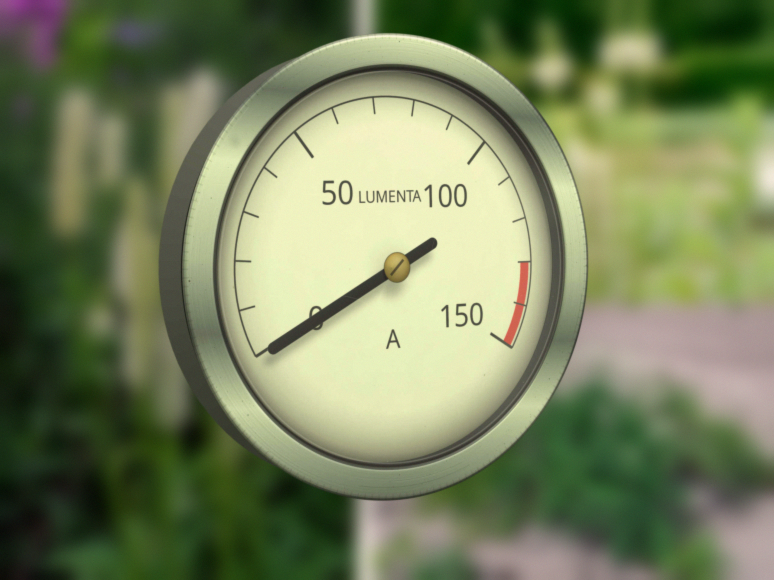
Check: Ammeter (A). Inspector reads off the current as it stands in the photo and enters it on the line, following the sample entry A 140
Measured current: A 0
